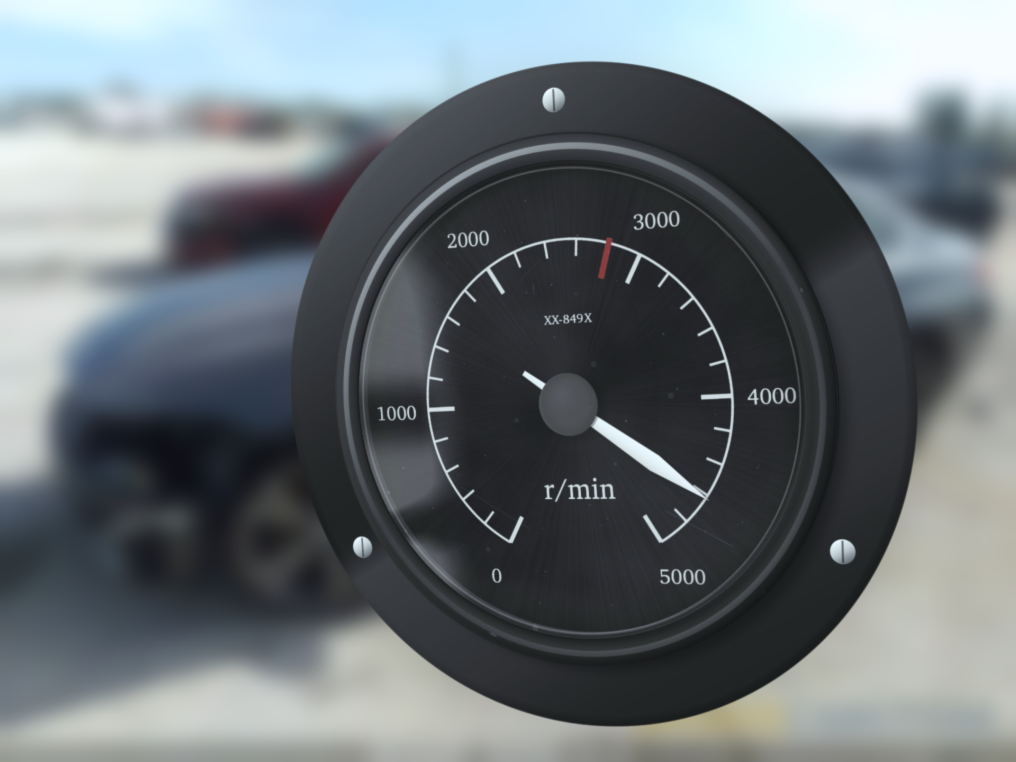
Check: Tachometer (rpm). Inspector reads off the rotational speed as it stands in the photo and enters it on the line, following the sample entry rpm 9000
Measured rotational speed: rpm 4600
